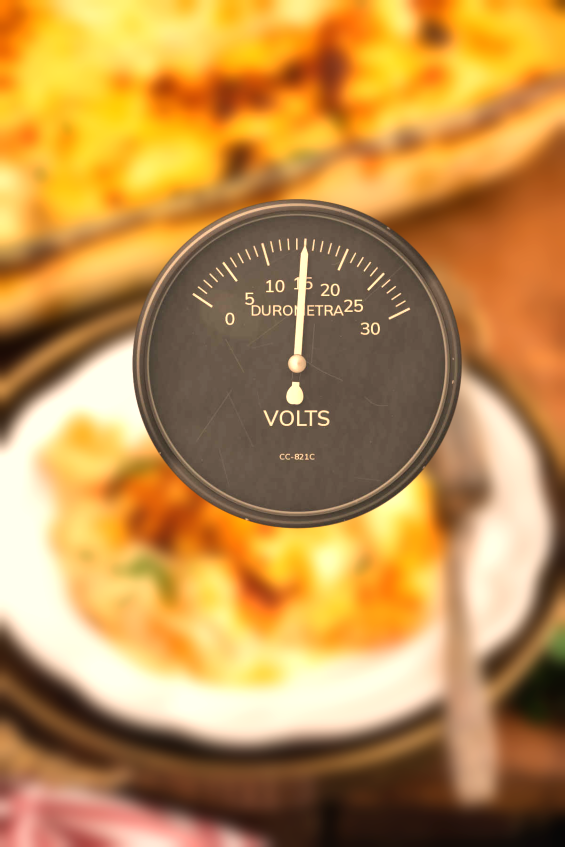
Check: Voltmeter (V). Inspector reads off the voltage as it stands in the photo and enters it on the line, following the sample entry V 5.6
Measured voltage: V 15
